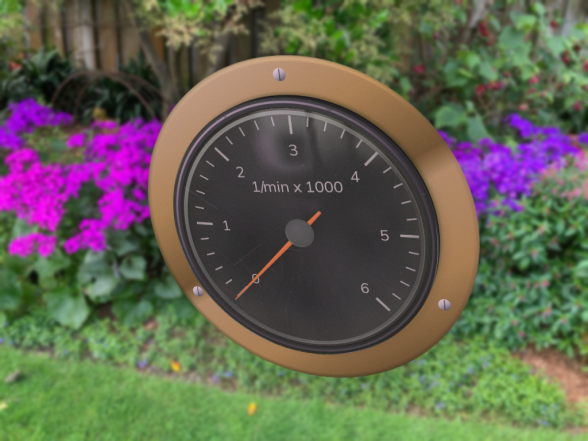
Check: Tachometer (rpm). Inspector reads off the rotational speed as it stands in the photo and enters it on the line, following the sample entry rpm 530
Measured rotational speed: rpm 0
